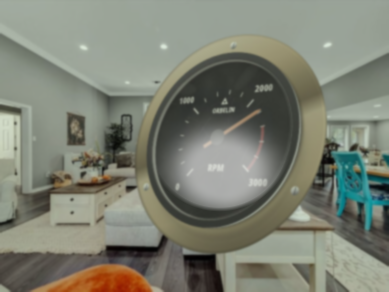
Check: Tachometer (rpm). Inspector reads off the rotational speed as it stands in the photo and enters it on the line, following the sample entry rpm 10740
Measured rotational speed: rpm 2200
